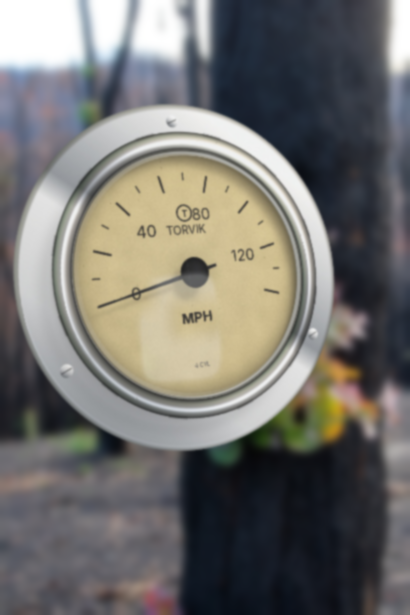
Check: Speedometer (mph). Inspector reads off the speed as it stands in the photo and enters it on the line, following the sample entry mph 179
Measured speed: mph 0
